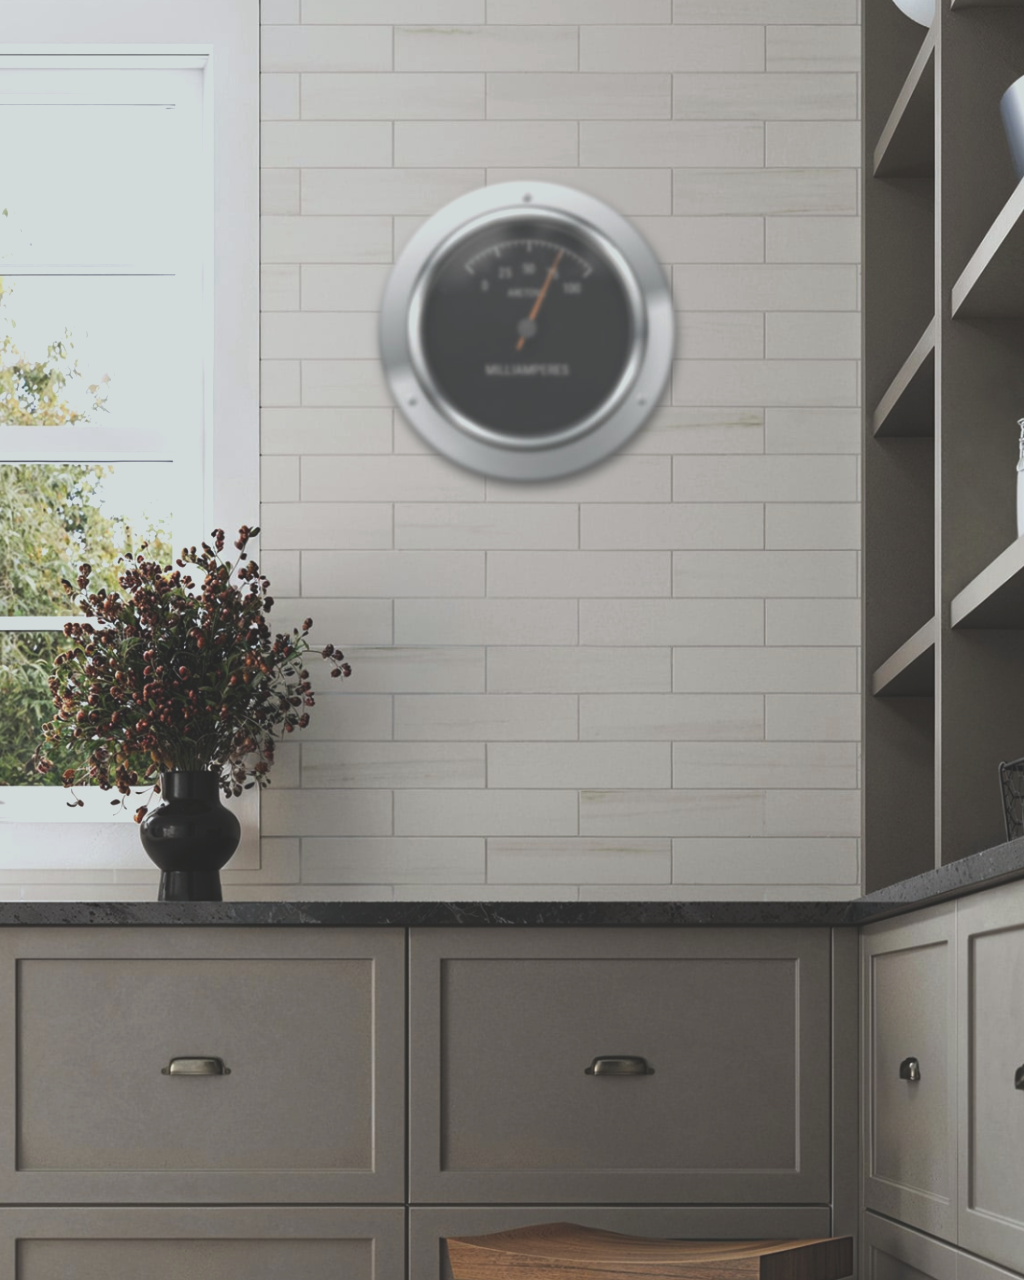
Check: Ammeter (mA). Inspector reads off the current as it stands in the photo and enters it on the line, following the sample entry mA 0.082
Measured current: mA 75
